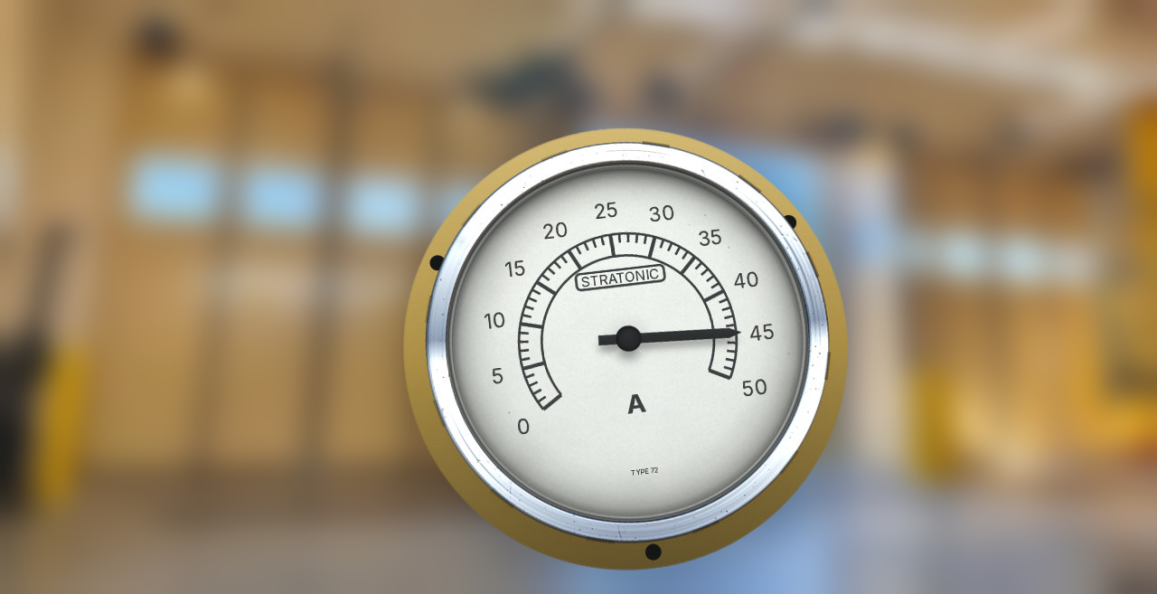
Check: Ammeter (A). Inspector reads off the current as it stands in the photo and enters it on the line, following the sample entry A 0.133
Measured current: A 45
